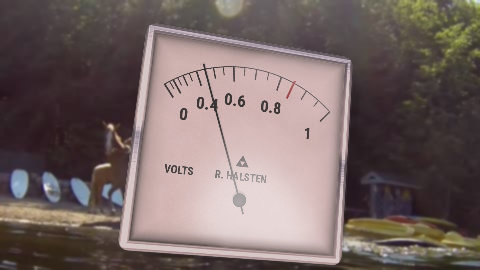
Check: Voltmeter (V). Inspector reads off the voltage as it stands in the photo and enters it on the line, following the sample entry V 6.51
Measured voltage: V 0.45
